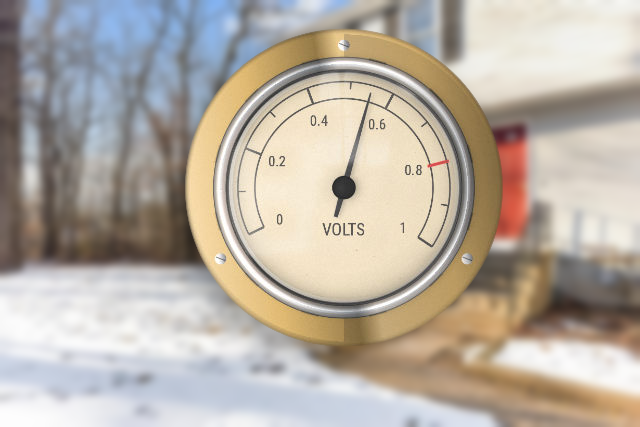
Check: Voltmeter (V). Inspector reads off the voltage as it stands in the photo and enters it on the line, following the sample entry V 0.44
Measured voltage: V 0.55
